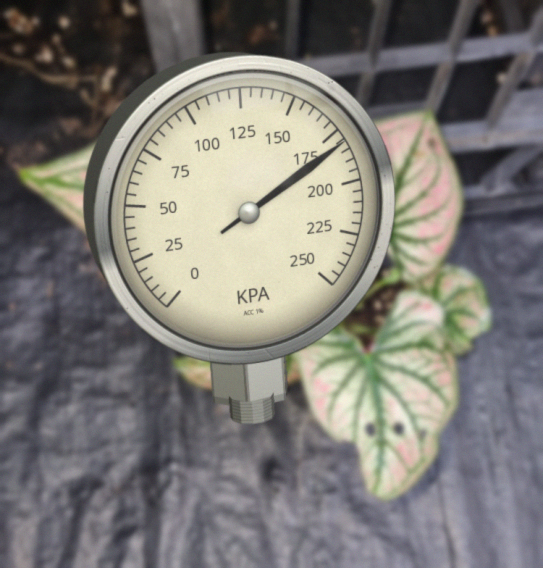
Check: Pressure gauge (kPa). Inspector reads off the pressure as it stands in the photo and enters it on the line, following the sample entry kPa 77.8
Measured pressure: kPa 180
